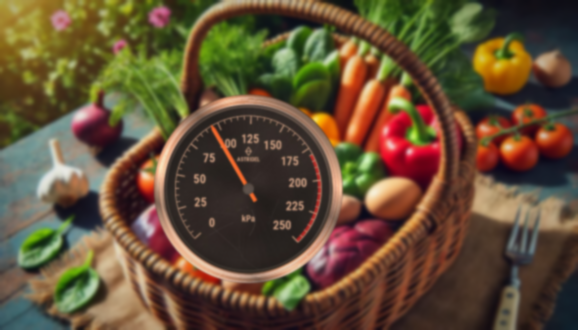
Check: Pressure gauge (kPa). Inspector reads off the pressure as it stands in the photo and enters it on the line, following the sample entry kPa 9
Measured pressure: kPa 95
